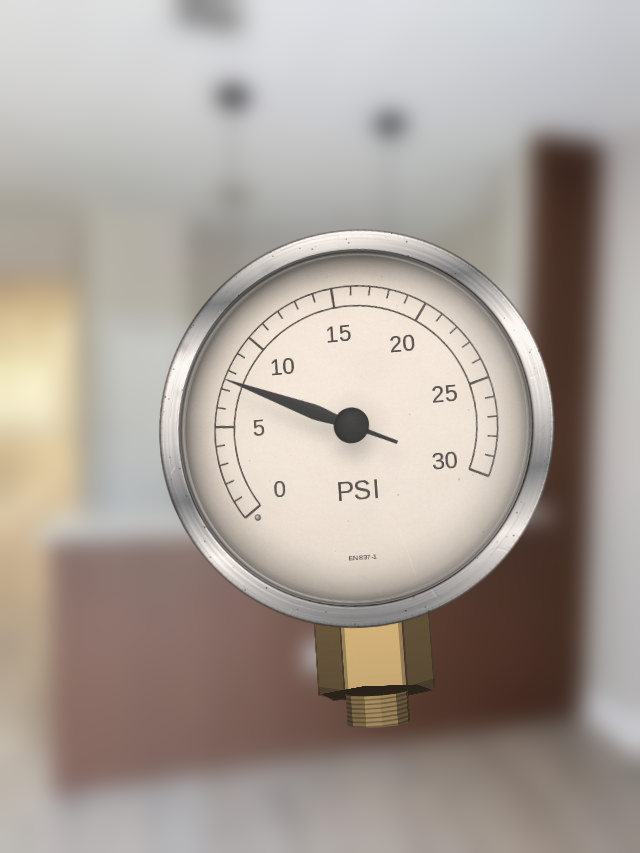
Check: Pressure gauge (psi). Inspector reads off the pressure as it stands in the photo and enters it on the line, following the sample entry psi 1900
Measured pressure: psi 7.5
